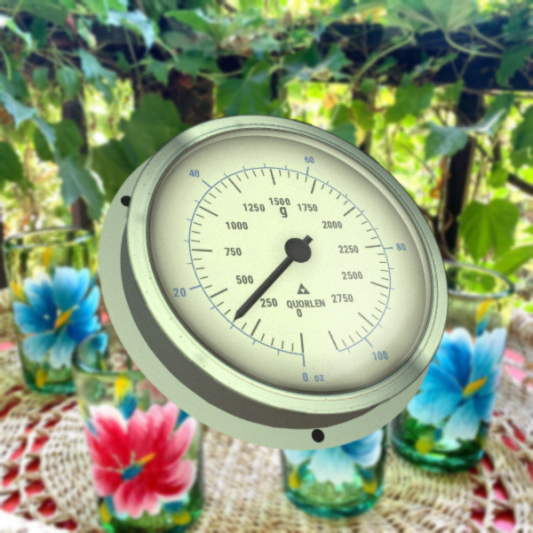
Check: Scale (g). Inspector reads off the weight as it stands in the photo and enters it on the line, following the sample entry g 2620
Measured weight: g 350
